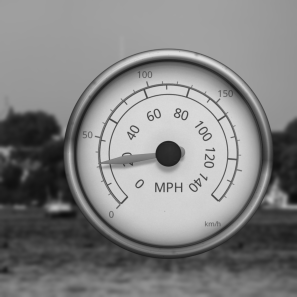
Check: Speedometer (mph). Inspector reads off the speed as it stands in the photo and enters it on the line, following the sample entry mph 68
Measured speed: mph 20
